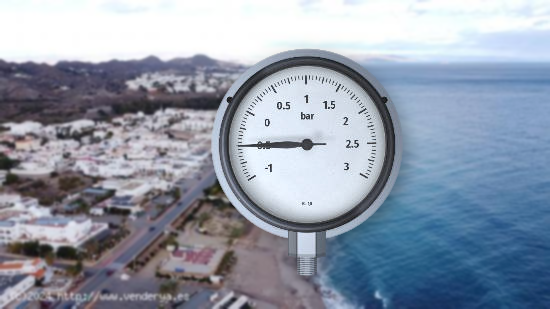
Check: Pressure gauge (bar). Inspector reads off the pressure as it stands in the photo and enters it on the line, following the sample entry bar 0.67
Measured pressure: bar -0.5
